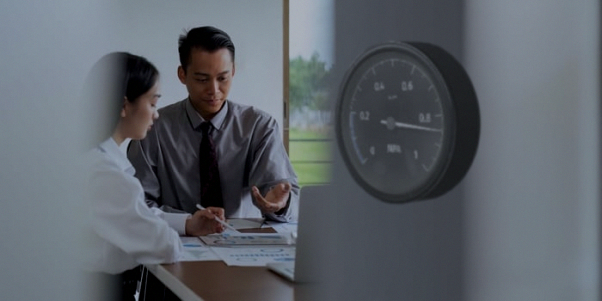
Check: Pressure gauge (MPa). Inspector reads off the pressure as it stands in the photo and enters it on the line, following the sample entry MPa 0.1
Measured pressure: MPa 0.85
